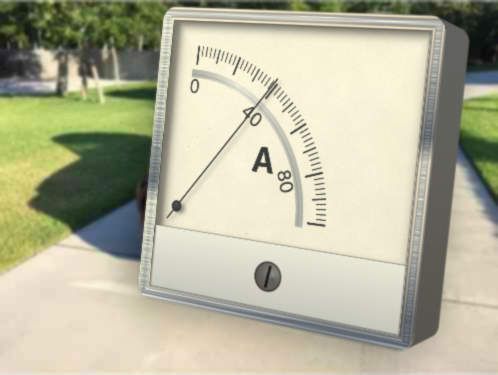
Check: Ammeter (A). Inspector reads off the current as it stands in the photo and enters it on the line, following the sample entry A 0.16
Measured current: A 40
